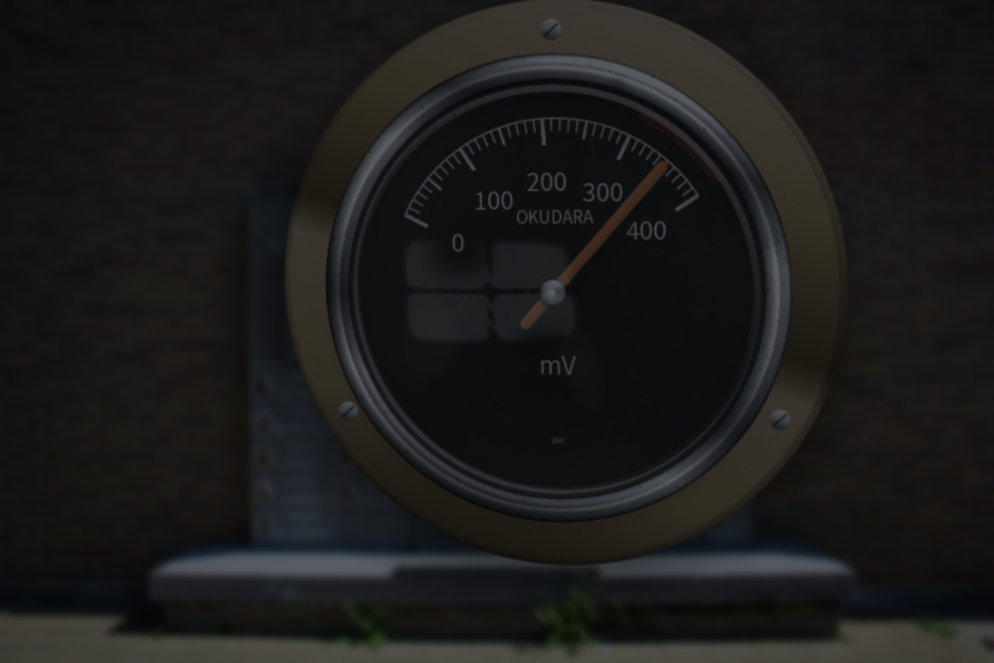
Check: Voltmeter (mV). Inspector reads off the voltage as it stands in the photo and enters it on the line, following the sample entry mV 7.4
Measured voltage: mV 350
